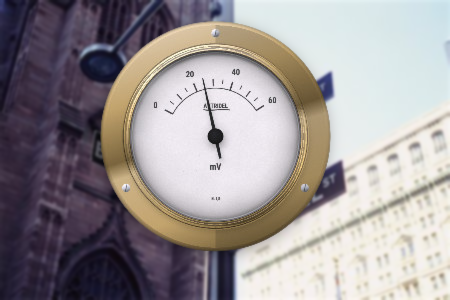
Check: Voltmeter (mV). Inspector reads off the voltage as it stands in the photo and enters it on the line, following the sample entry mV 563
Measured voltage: mV 25
